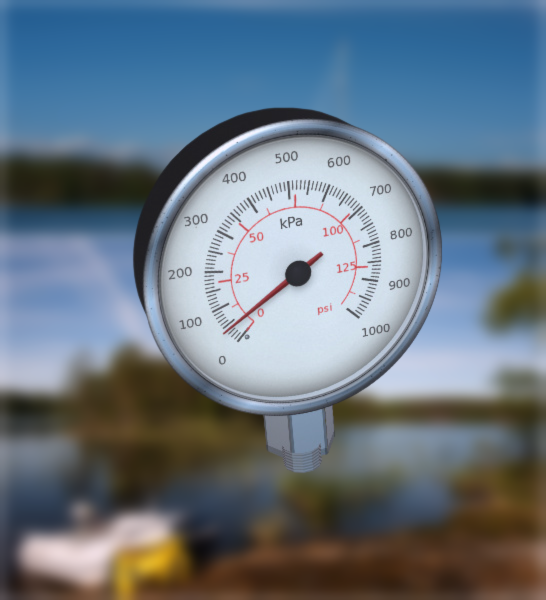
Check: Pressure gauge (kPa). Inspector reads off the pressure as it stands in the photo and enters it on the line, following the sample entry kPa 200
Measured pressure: kPa 50
